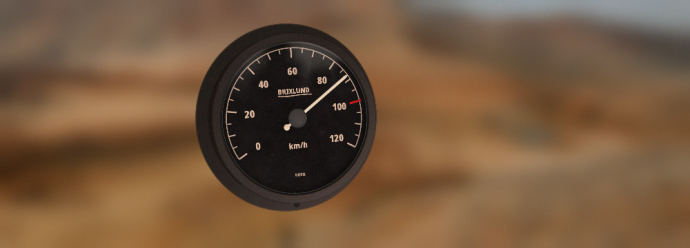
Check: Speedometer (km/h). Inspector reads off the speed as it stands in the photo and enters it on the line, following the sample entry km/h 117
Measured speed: km/h 87.5
